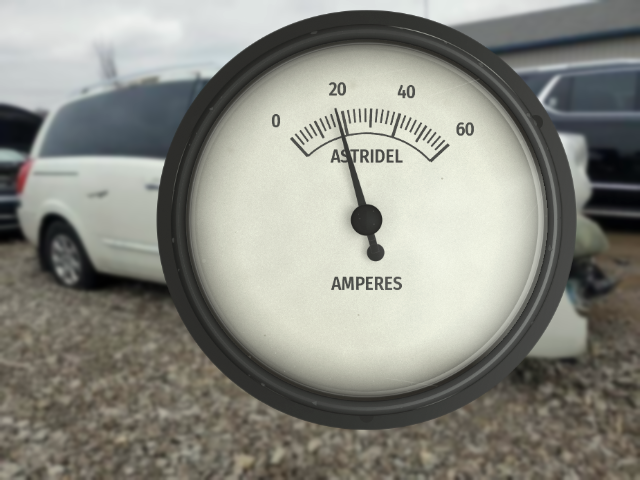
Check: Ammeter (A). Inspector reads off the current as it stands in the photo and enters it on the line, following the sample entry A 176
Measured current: A 18
